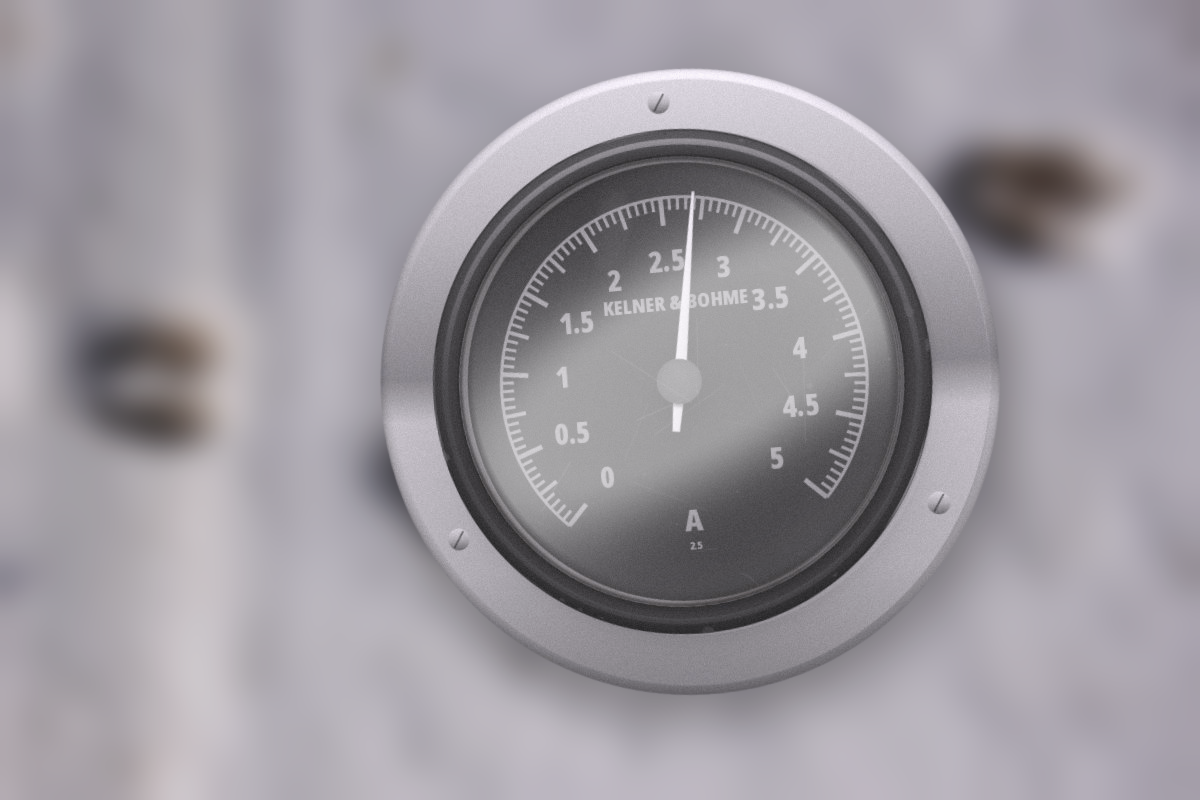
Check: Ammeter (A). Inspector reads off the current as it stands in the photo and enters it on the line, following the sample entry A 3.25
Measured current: A 2.7
